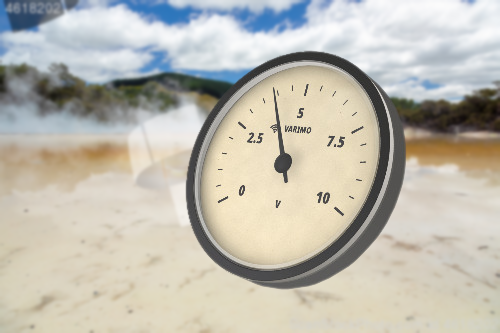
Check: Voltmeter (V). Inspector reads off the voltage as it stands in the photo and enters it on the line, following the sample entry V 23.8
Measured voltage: V 4
